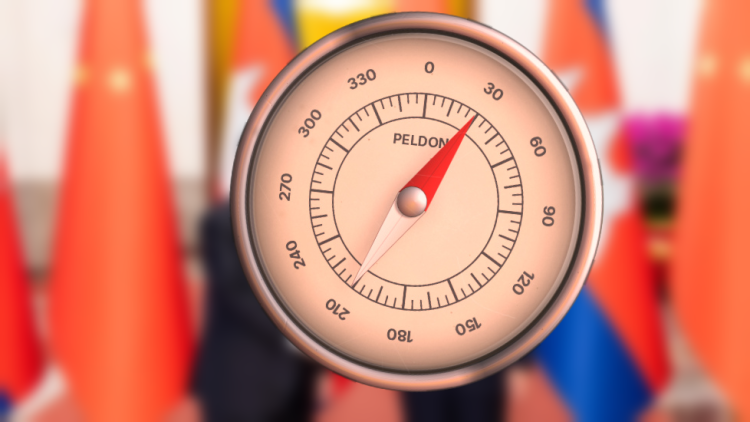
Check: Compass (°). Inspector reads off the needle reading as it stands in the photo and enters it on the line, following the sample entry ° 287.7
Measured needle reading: ° 30
